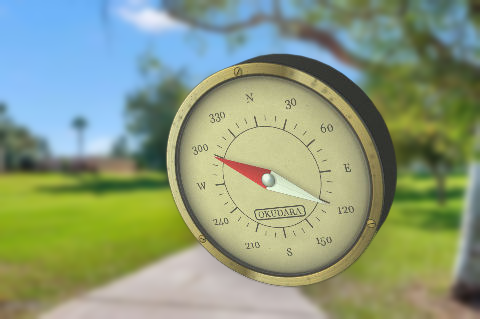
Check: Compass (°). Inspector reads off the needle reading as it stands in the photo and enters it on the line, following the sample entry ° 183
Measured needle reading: ° 300
